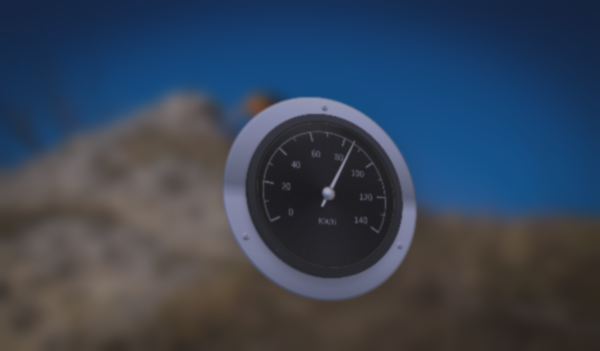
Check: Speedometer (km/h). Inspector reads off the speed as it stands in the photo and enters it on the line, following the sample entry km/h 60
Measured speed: km/h 85
